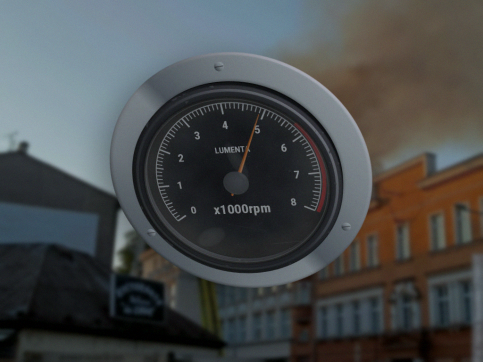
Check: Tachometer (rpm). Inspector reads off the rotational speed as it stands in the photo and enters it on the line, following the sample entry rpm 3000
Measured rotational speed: rpm 4900
